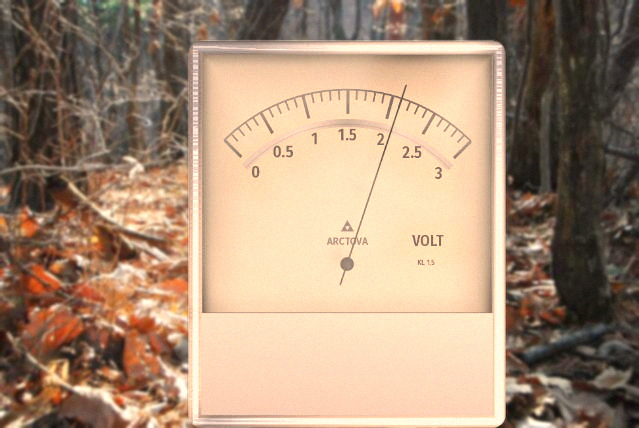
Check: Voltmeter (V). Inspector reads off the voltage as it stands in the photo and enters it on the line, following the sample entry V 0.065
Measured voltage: V 2.1
